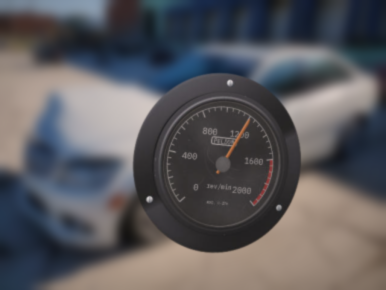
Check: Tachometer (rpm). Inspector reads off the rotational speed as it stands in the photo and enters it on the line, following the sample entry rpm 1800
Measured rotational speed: rpm 1200
